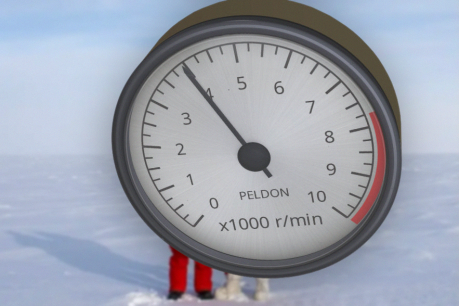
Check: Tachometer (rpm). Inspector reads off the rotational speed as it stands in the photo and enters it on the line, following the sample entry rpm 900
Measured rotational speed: rpm 4000
